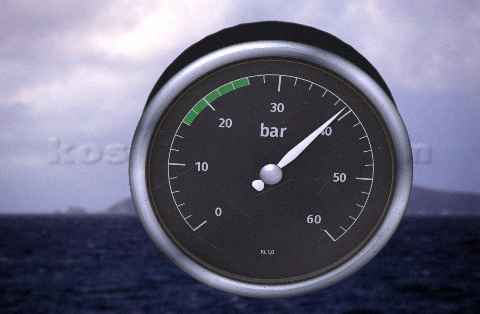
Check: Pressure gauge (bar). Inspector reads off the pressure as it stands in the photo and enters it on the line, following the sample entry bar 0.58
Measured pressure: bar 39
